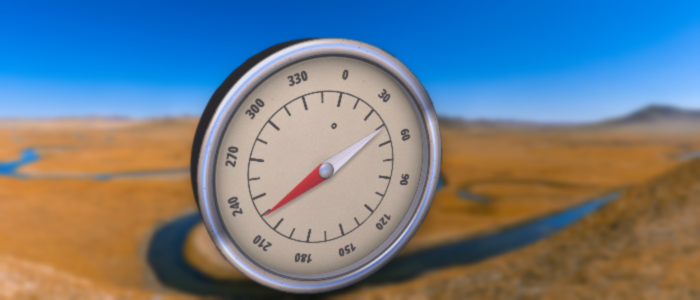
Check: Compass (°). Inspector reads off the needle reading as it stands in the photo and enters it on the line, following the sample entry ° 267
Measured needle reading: ° 225
